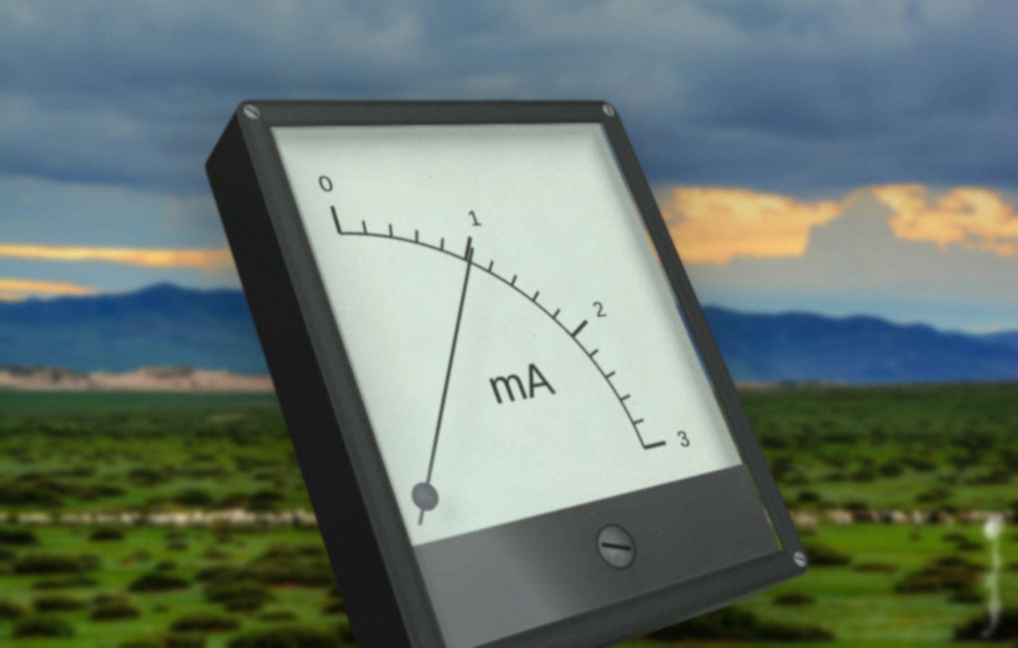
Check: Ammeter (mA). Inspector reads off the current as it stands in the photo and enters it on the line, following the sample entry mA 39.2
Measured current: mA 1
